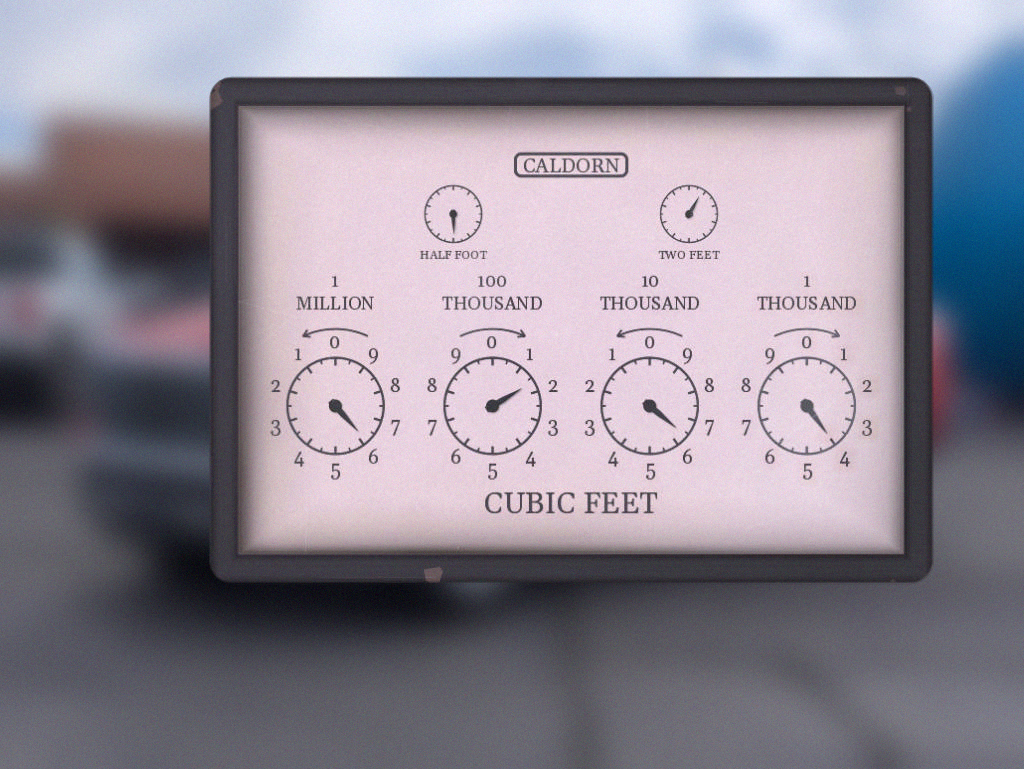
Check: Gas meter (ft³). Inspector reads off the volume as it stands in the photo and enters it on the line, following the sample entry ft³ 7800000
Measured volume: ft³ 616400
